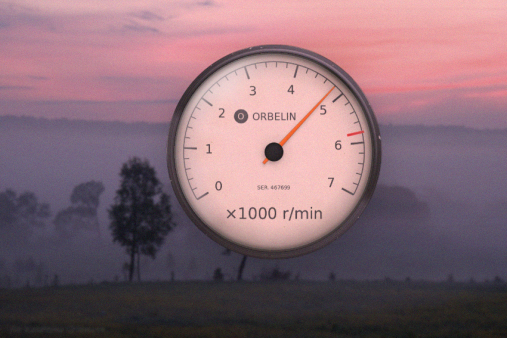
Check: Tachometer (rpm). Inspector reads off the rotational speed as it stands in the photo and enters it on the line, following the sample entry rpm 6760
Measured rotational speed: rpm 4800
